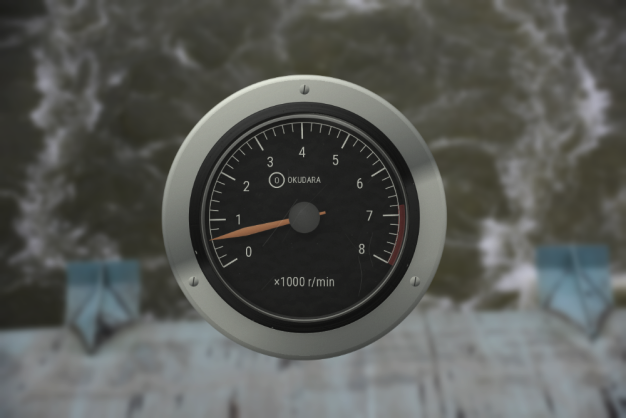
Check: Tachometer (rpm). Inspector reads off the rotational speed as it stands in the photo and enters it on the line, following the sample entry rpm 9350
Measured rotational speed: rpm 600
